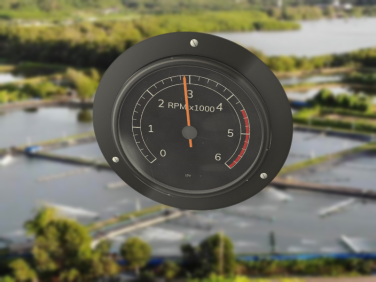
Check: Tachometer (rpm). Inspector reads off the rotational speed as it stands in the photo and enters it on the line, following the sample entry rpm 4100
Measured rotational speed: rpm 2900
